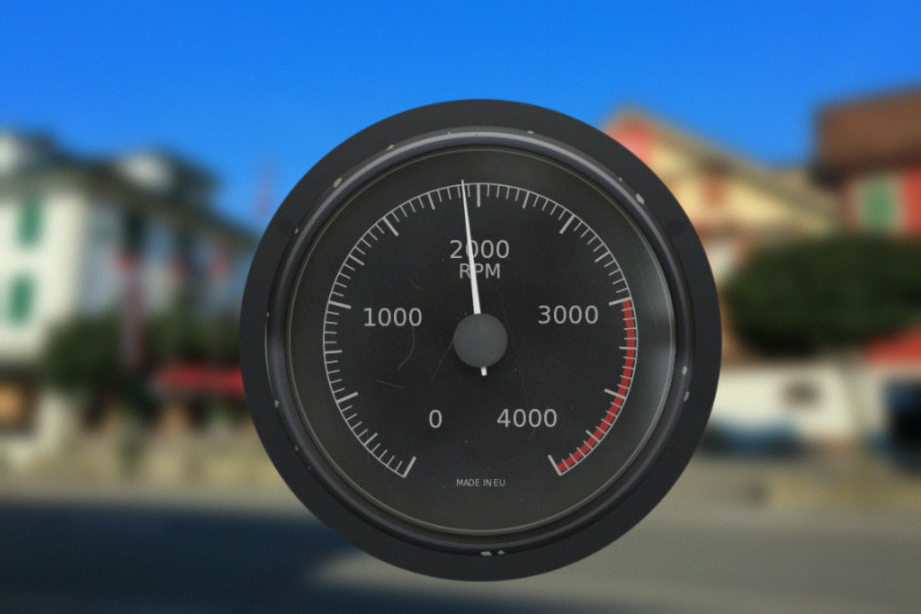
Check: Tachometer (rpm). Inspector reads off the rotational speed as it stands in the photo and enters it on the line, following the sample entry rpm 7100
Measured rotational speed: rpm 1925
